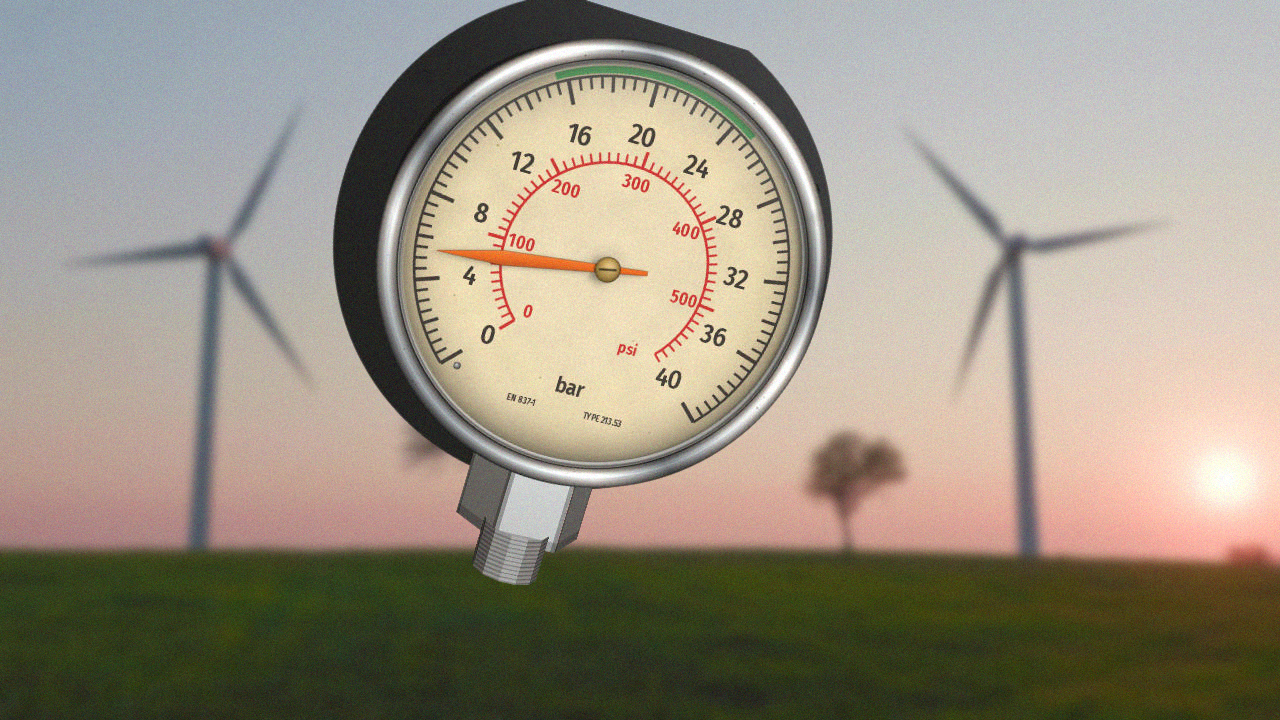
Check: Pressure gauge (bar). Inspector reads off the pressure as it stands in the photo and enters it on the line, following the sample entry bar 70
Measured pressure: bar 5.5
